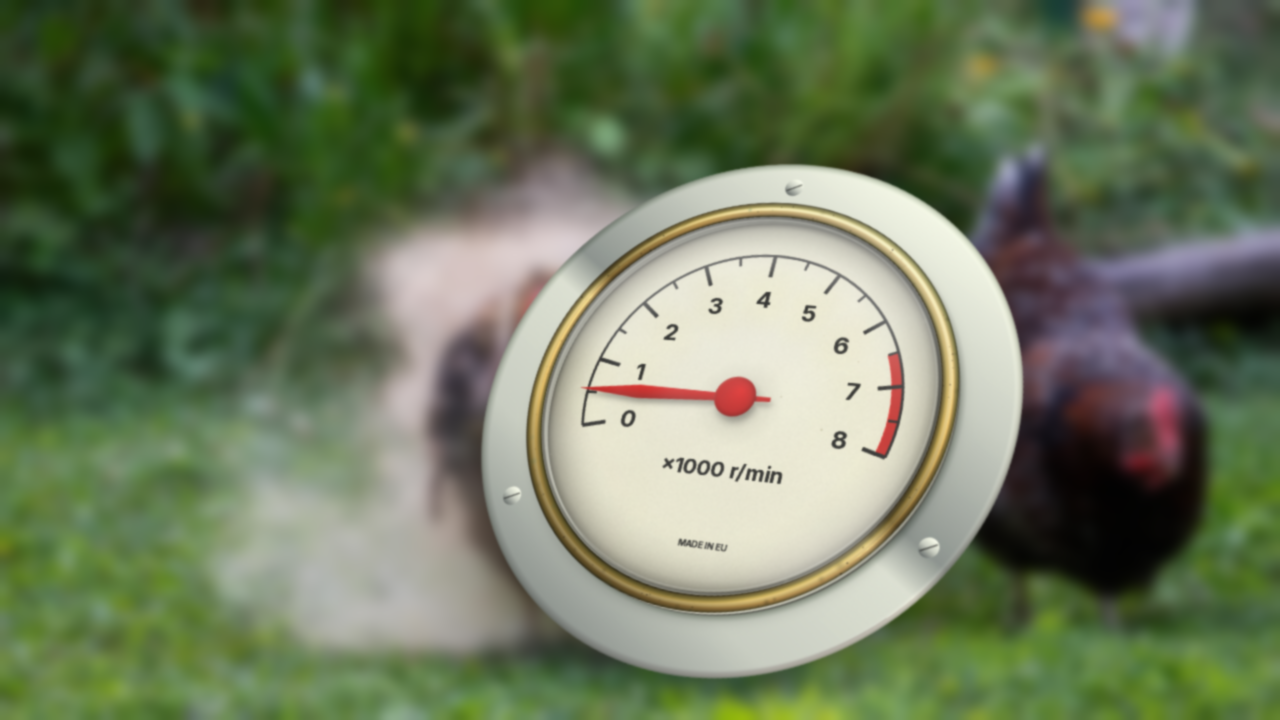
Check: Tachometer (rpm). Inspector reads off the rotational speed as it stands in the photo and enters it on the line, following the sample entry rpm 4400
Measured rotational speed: rpm 500
